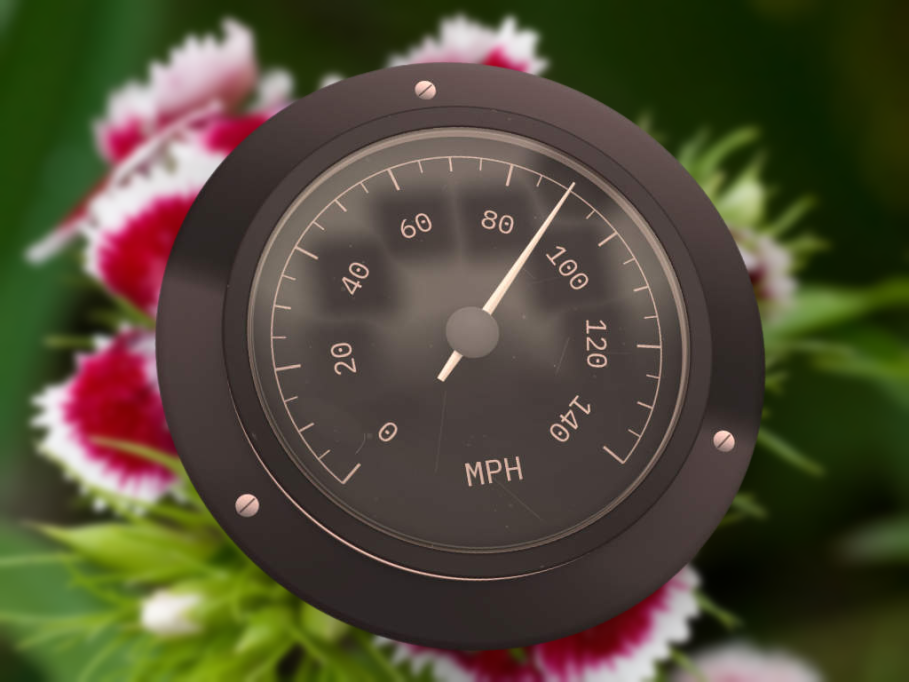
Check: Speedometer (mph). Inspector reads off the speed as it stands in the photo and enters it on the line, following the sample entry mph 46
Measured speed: mph 90
